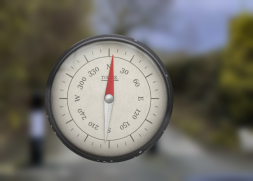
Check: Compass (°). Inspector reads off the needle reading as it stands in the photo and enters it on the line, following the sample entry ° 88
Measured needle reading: ° 5
